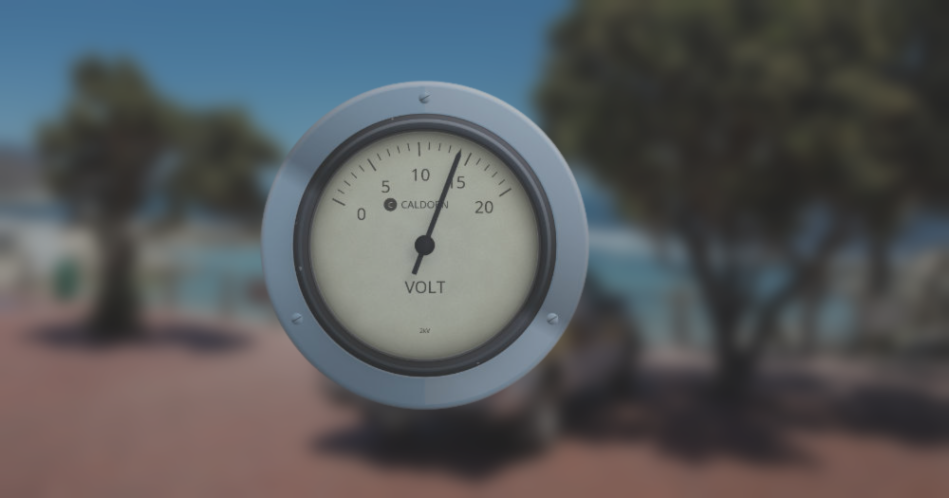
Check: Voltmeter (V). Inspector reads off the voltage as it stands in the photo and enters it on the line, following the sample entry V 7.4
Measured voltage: V 14
